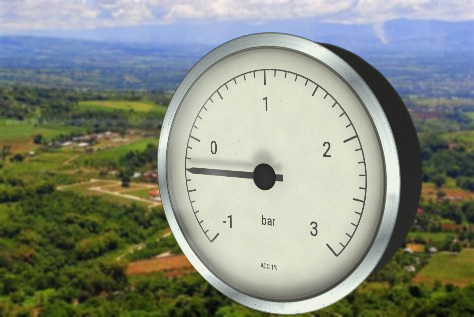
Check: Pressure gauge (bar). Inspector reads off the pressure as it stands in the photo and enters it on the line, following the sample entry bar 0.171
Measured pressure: bar -0.3
